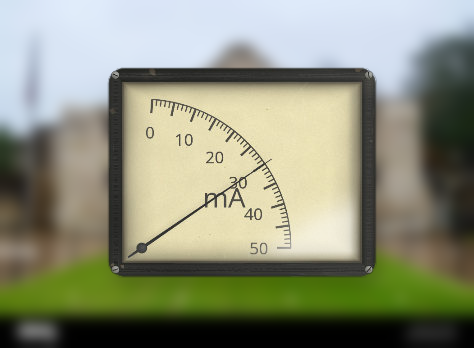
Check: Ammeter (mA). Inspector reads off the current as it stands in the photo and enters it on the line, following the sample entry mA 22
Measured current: mA 30
